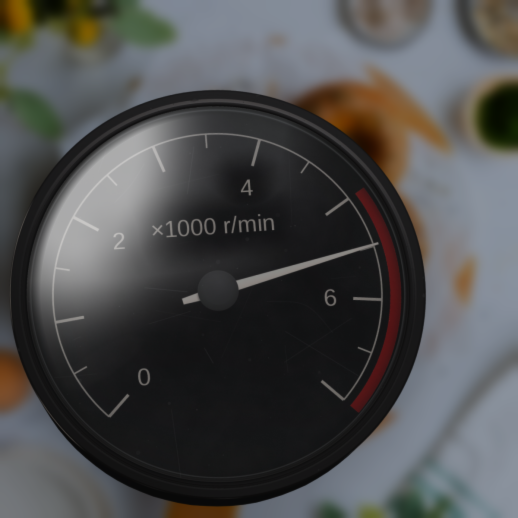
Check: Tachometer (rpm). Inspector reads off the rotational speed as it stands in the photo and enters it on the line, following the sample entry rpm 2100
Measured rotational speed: rpm 5500
